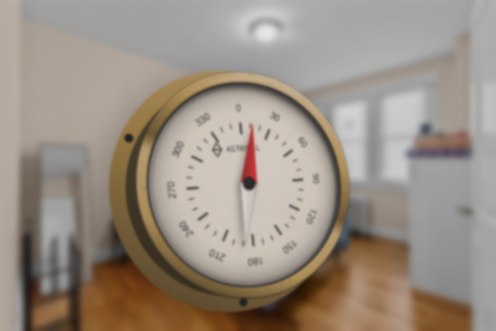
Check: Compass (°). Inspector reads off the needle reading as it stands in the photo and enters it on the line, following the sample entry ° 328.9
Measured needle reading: ° 10
